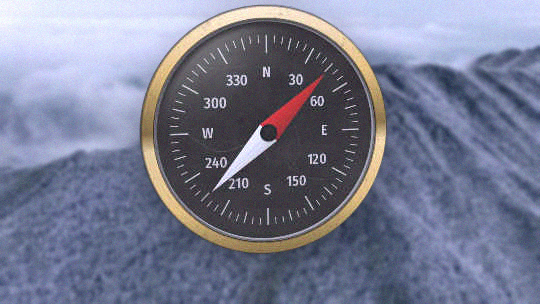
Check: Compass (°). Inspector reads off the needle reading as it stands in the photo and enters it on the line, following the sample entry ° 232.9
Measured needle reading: ° 45
